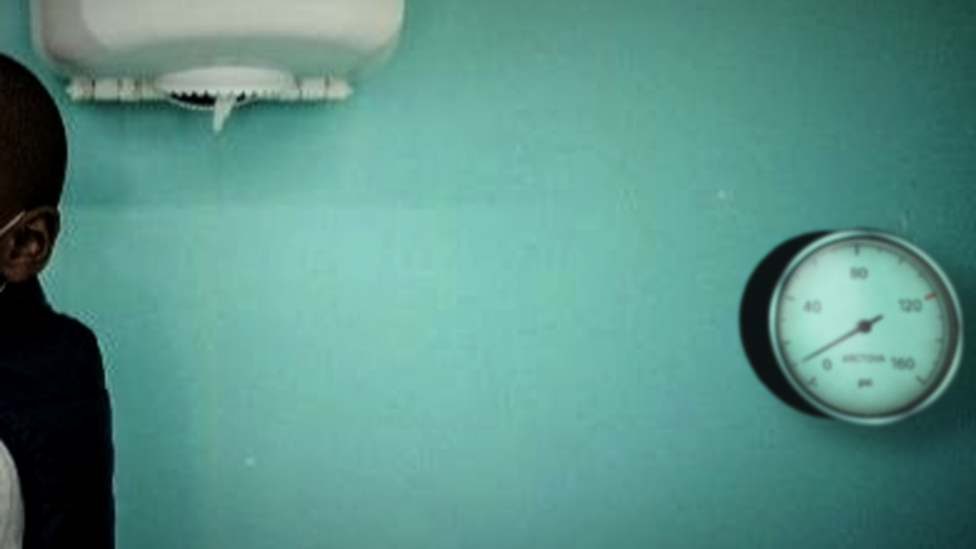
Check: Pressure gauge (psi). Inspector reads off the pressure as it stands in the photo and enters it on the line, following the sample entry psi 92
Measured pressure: psi 10
